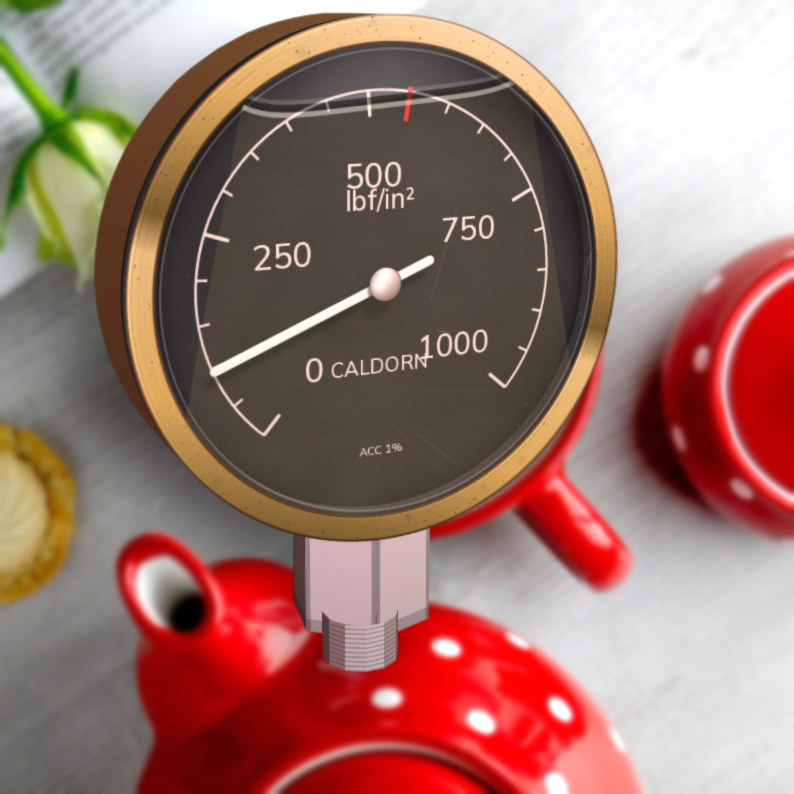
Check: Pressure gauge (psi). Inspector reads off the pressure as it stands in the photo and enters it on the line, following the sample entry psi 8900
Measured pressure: psi 100
